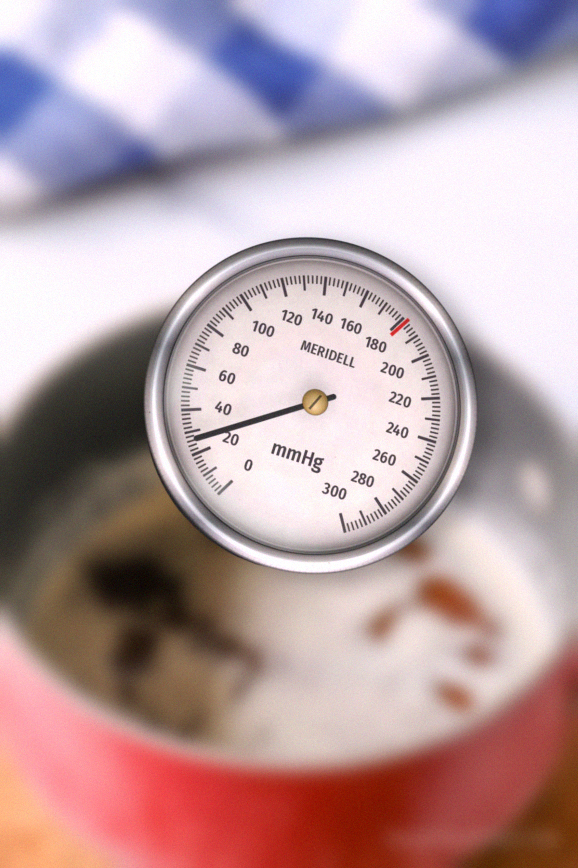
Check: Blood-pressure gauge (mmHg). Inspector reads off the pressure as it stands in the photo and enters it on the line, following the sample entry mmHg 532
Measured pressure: mmHg 26
